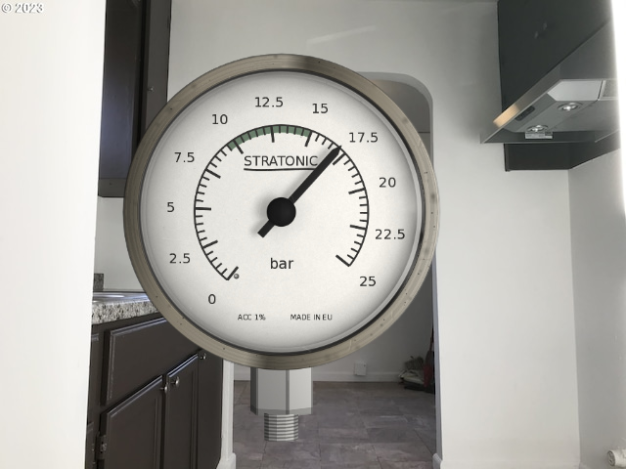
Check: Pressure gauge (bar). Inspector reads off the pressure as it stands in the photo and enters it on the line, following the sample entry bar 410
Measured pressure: bar 17
